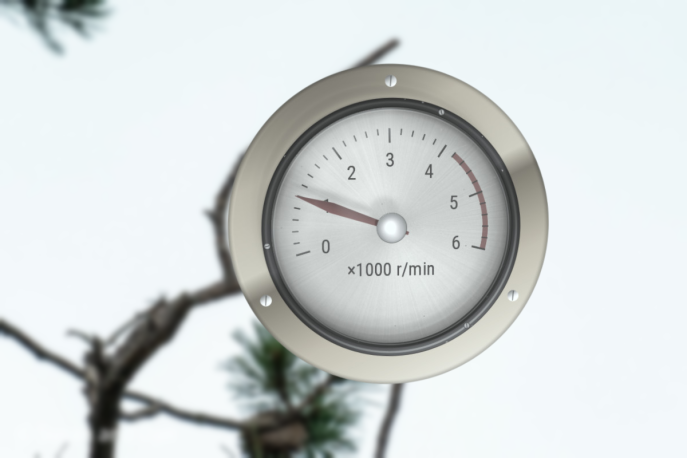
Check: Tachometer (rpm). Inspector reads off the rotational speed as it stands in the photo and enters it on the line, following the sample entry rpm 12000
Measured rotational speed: rpm 1000
